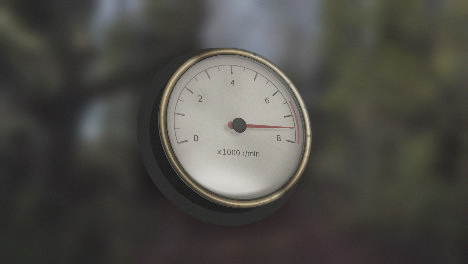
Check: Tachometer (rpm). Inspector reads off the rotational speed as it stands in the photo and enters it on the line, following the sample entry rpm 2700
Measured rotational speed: rpm 7500
